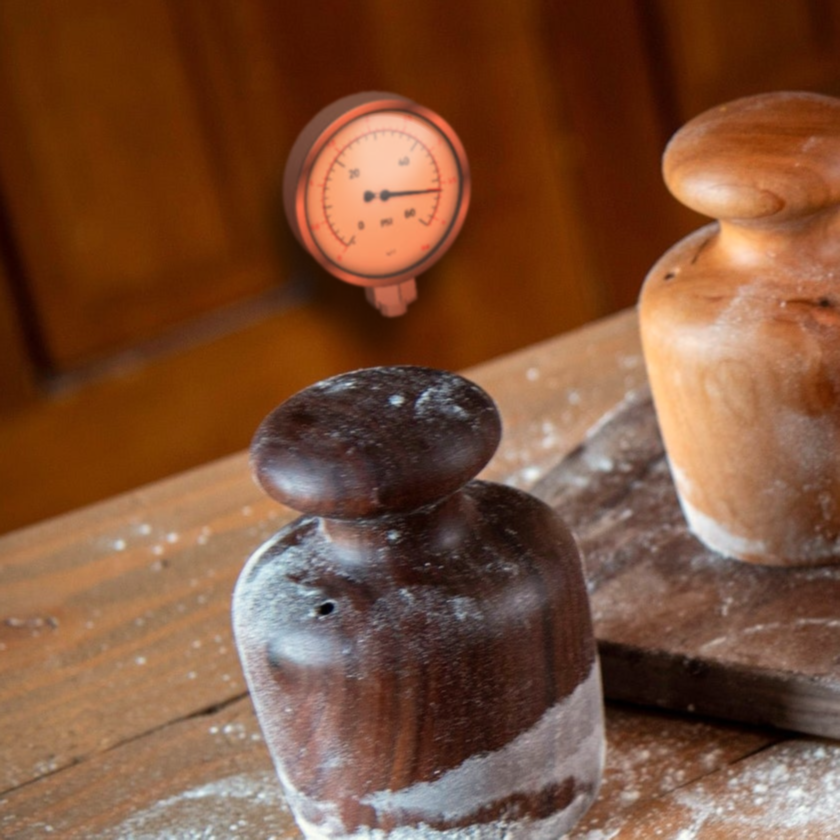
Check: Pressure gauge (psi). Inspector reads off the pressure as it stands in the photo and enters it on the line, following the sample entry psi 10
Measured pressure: psi 52
